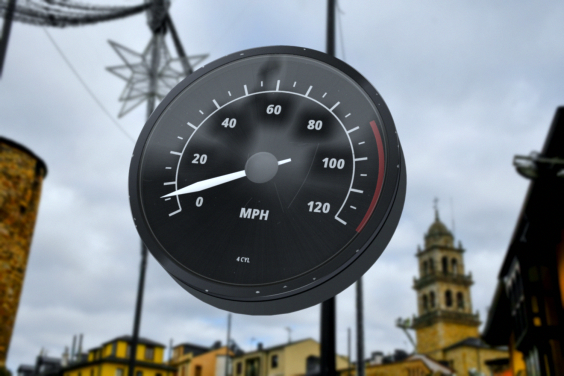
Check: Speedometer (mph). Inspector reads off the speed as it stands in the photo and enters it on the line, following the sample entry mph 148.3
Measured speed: mph 5
